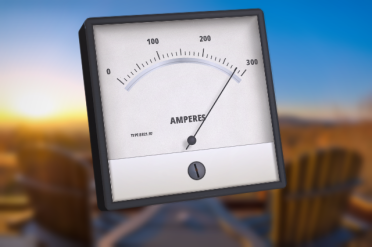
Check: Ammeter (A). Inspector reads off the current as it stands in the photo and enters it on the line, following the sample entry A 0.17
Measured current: A 280
